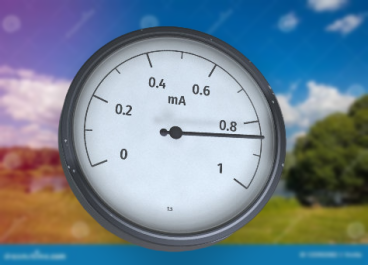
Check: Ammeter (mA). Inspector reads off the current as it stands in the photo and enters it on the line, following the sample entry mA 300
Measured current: mA 0.85
